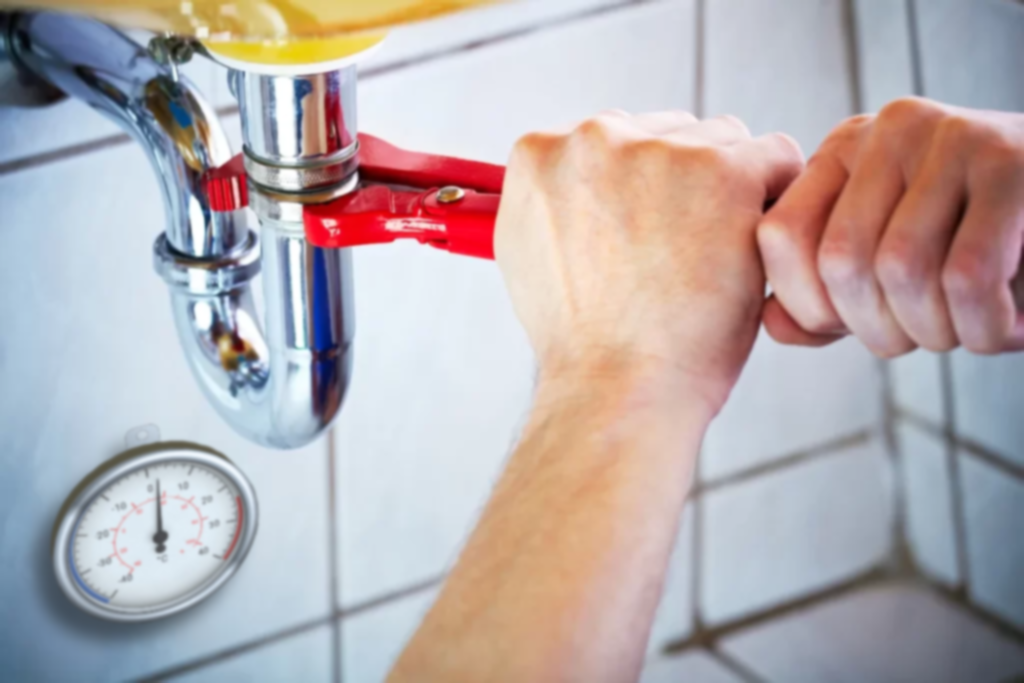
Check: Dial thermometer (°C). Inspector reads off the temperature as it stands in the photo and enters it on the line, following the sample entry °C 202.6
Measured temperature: °C 2
